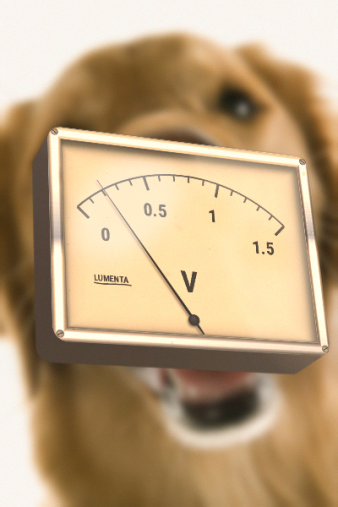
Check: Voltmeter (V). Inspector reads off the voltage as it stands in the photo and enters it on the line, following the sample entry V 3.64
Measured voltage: V 0.2
